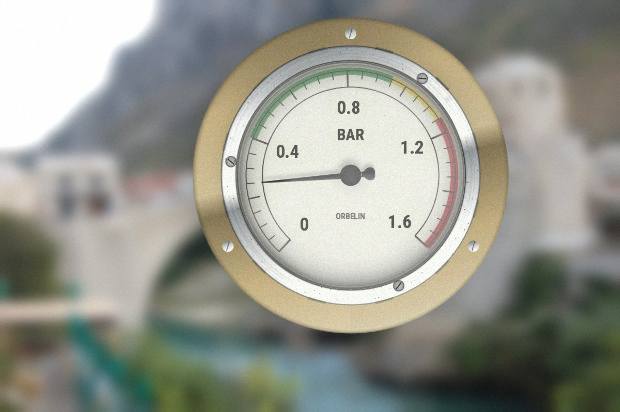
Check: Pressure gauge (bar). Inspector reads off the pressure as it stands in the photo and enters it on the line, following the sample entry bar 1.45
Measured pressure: bar 0.25
